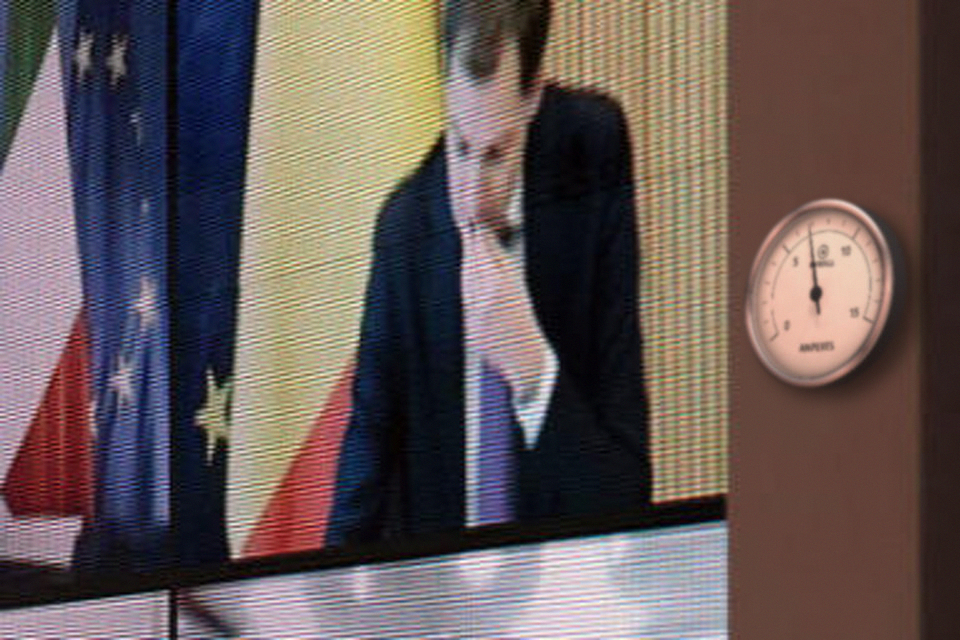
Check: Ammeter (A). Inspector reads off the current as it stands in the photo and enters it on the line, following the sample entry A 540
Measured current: A 7
